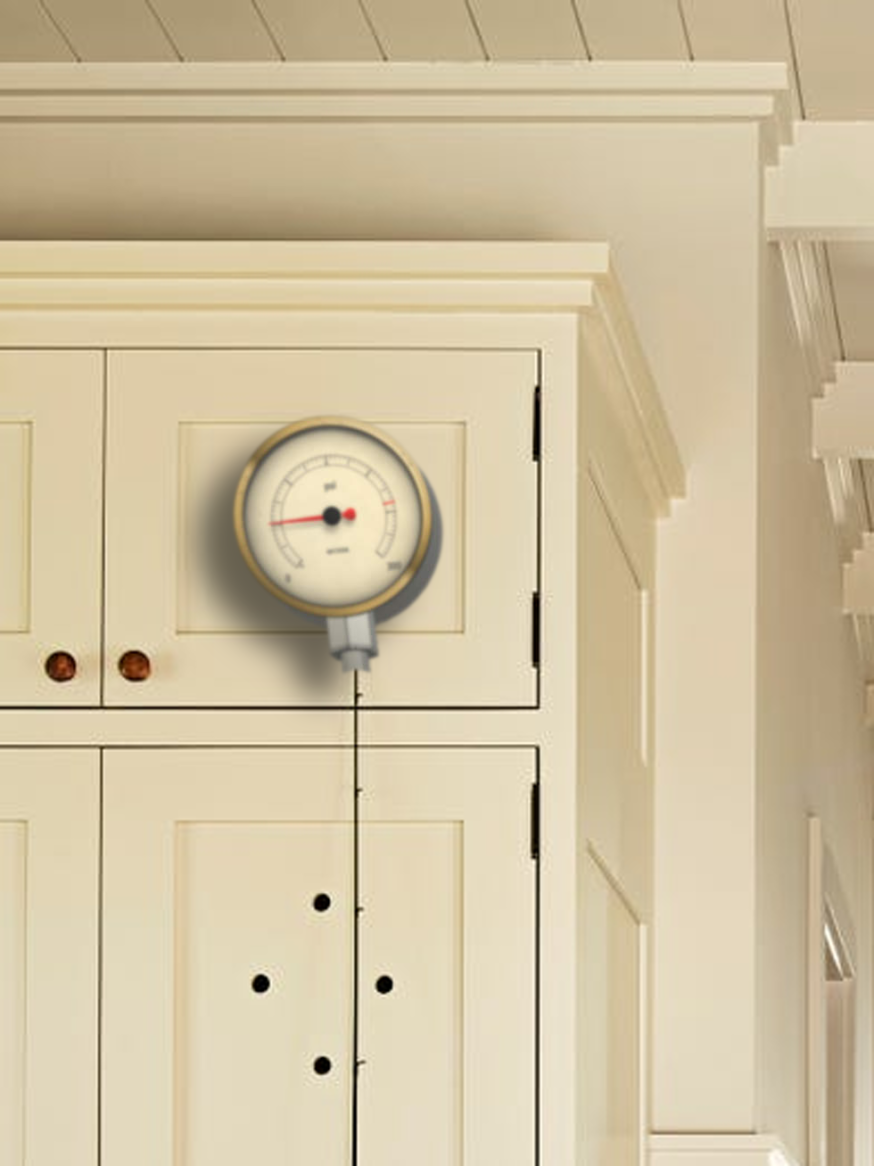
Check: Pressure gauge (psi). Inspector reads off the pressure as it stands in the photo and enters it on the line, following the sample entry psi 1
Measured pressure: psi 50
